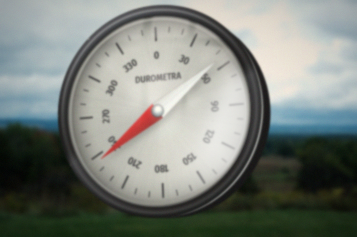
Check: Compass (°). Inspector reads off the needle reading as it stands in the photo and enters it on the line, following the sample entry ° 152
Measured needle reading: ° 235
